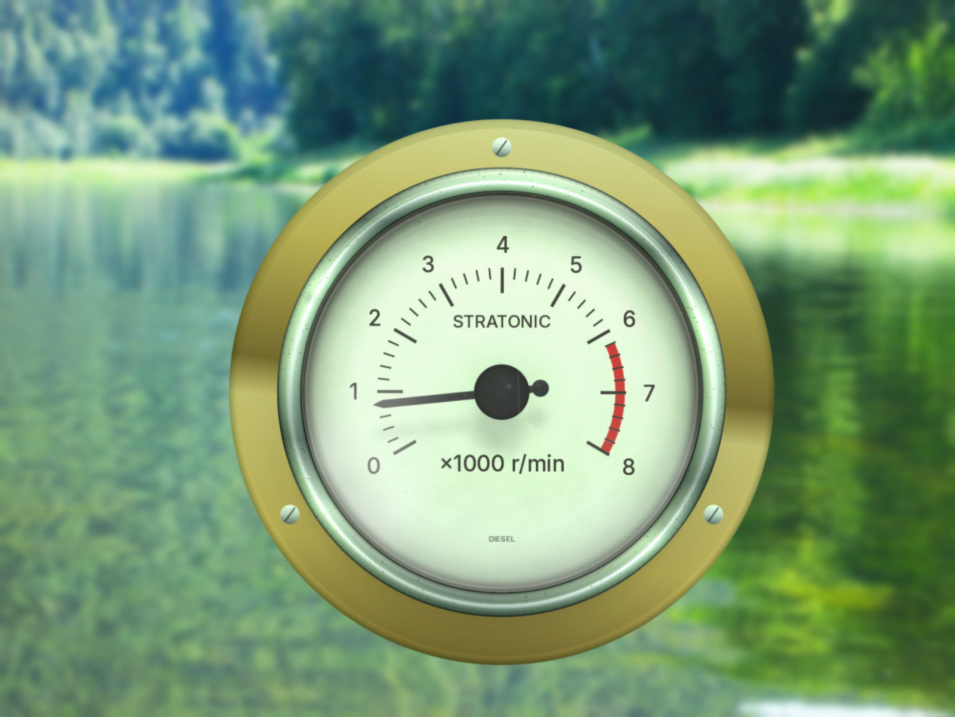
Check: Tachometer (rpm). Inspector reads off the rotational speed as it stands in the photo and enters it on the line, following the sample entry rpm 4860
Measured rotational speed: rpm 800
